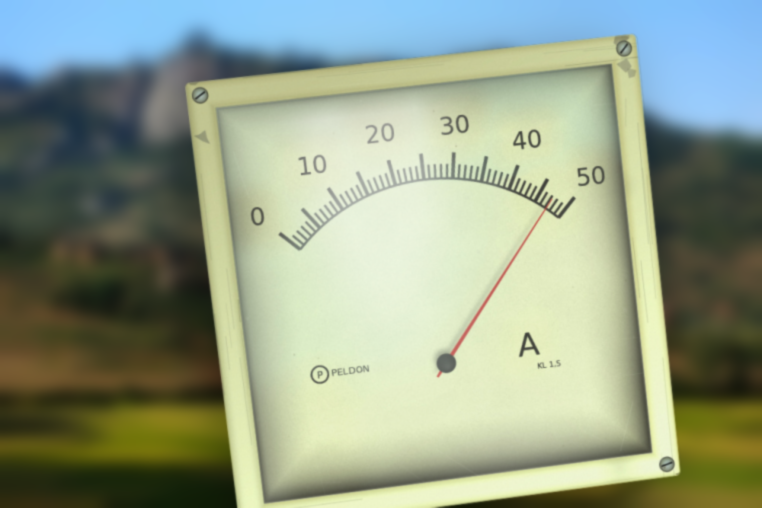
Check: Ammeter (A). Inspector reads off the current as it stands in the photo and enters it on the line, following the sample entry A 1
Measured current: A 47
